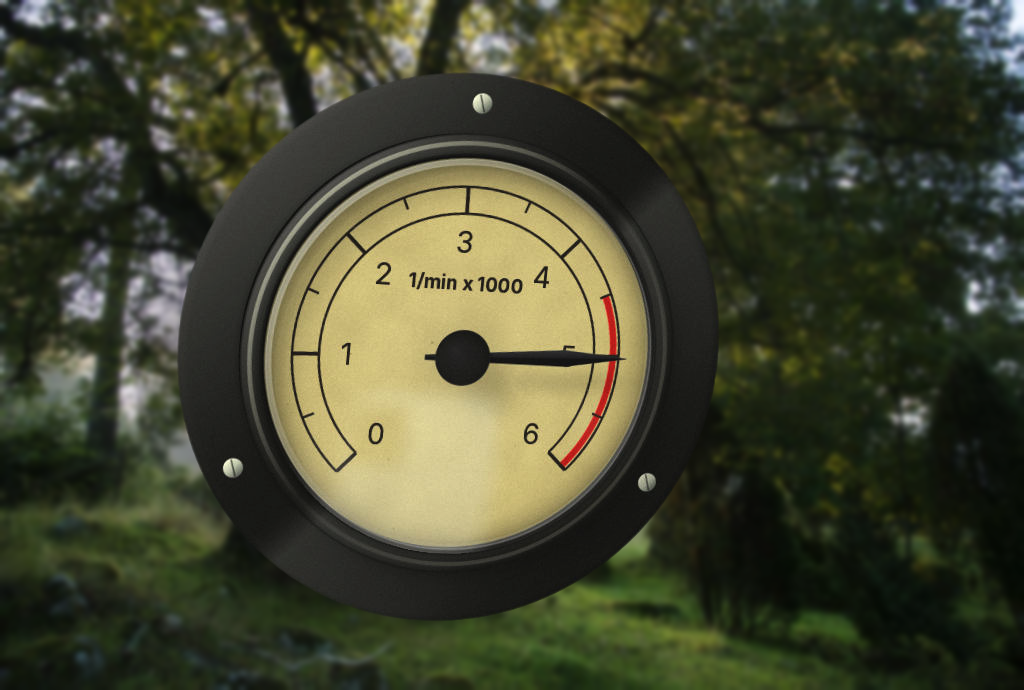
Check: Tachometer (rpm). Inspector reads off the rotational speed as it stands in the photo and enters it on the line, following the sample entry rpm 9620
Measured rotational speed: rpm 5000
